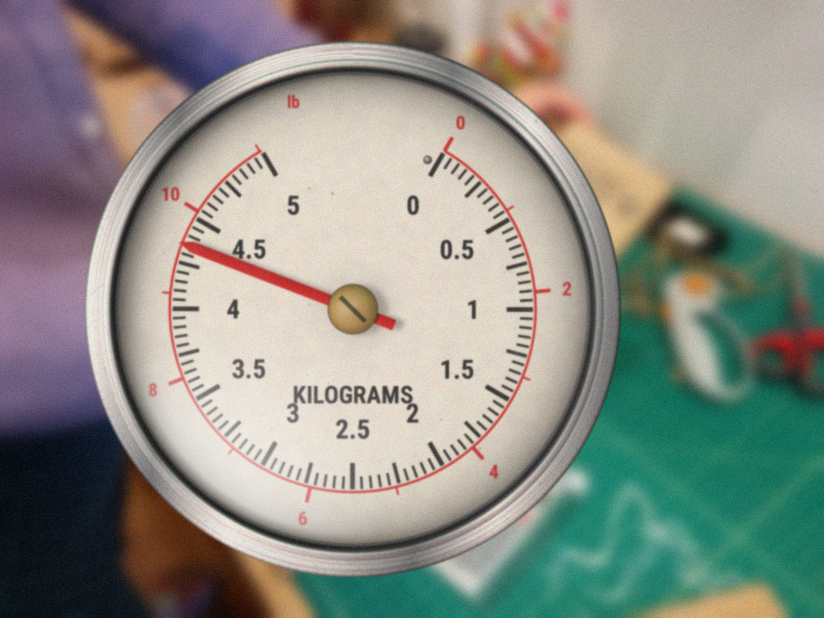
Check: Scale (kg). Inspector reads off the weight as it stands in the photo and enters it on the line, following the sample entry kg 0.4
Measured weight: kg 4.35
